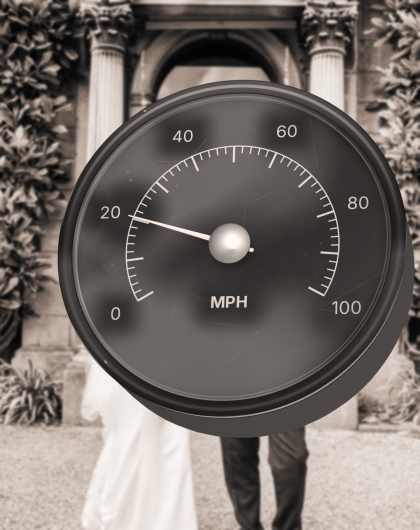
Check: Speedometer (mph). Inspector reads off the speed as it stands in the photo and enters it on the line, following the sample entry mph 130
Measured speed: mph 20
